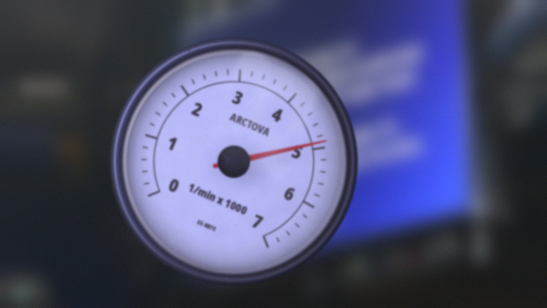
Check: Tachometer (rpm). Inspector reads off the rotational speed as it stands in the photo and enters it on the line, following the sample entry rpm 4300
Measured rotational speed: rpm 4900
